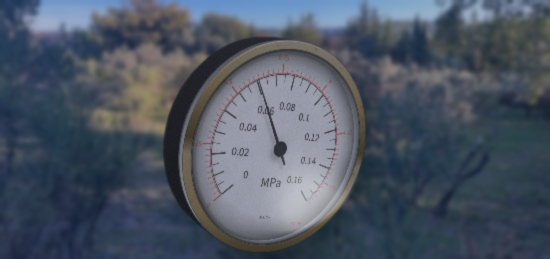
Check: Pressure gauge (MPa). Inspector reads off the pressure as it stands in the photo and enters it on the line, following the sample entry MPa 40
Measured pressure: MPa 0.06
